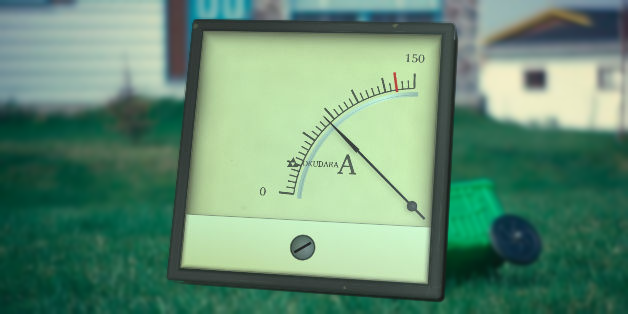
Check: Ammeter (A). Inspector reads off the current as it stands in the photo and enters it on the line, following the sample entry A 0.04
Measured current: A 70
